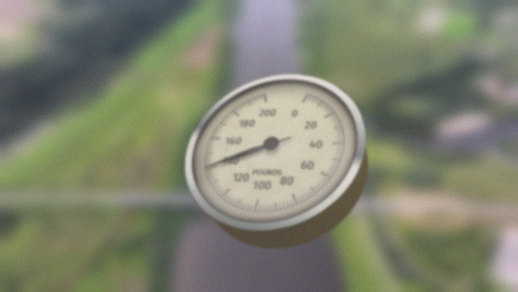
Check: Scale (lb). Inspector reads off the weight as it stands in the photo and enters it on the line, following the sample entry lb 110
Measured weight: lb 140
